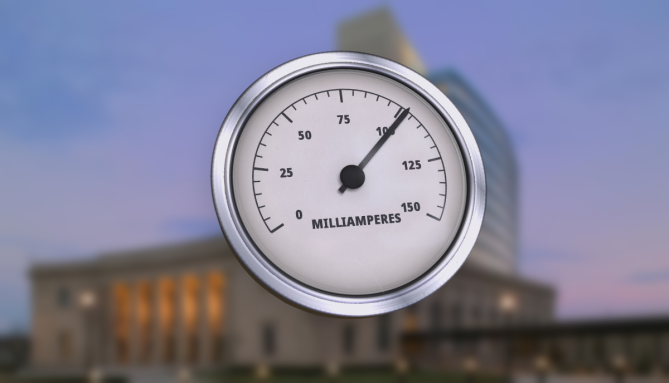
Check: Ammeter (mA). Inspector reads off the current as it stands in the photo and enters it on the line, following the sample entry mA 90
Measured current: mA 102.5
